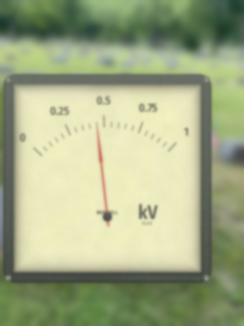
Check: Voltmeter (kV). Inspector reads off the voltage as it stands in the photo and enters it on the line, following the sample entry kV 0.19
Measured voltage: kV 0.45
